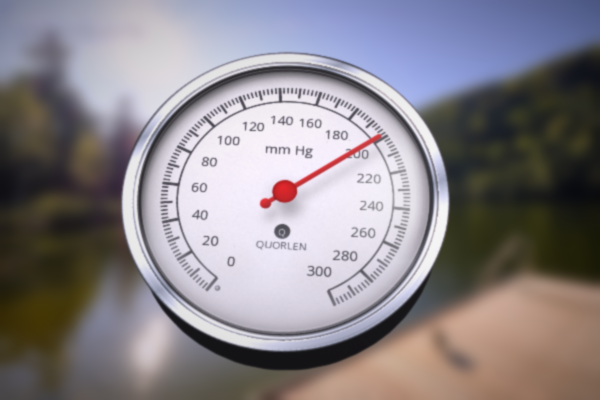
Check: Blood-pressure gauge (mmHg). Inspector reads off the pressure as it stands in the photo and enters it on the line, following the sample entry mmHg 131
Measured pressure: mmHg 200
